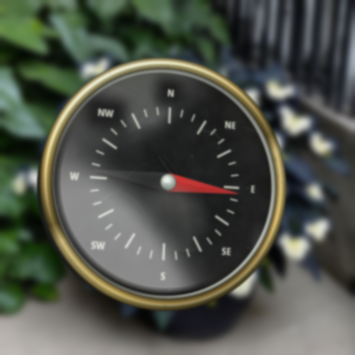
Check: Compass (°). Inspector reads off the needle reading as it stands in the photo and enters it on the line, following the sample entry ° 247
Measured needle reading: ° 95
